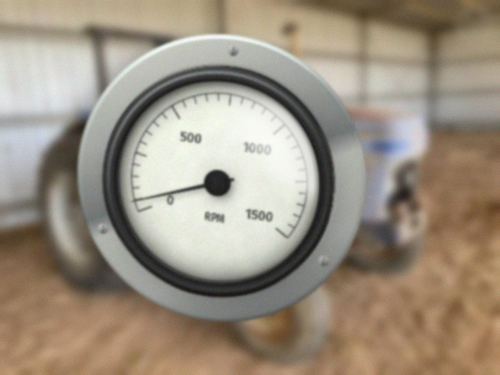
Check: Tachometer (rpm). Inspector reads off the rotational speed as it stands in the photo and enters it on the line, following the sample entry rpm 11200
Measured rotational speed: rpm 50
